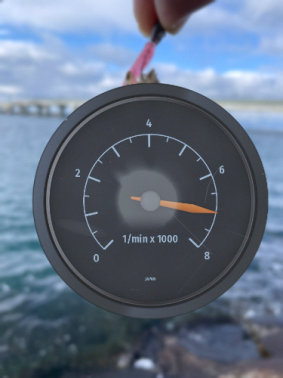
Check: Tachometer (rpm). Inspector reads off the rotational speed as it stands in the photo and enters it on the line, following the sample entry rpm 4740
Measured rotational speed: rpm 7000
